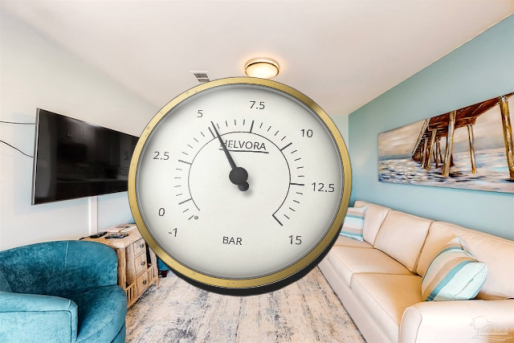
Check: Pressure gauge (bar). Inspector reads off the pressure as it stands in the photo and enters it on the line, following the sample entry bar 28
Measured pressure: bar 5.25
